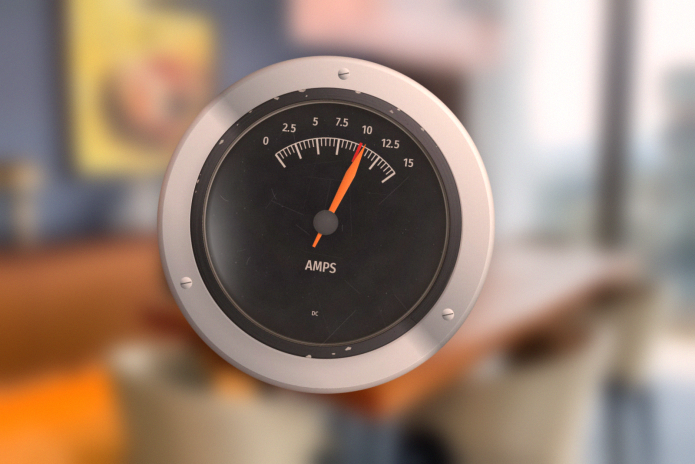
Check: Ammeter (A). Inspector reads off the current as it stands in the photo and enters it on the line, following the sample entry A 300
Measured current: A 10.5
